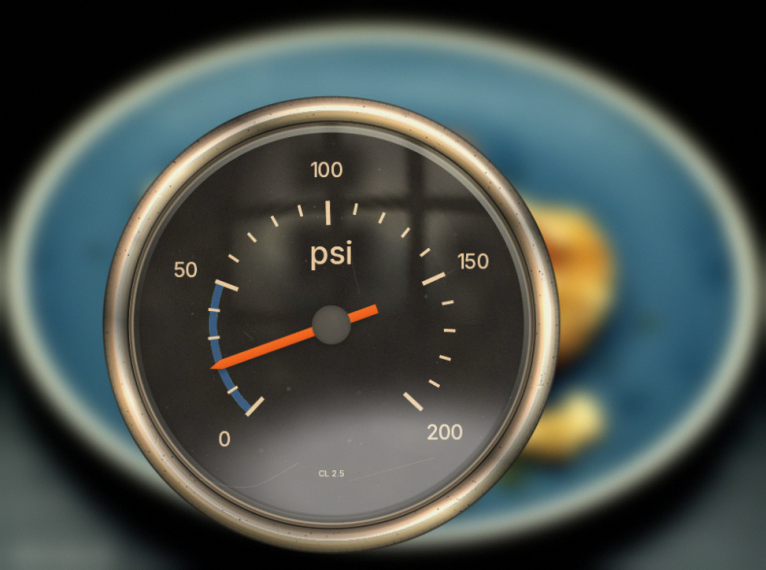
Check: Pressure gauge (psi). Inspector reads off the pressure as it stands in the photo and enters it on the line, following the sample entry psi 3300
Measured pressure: psi 20
